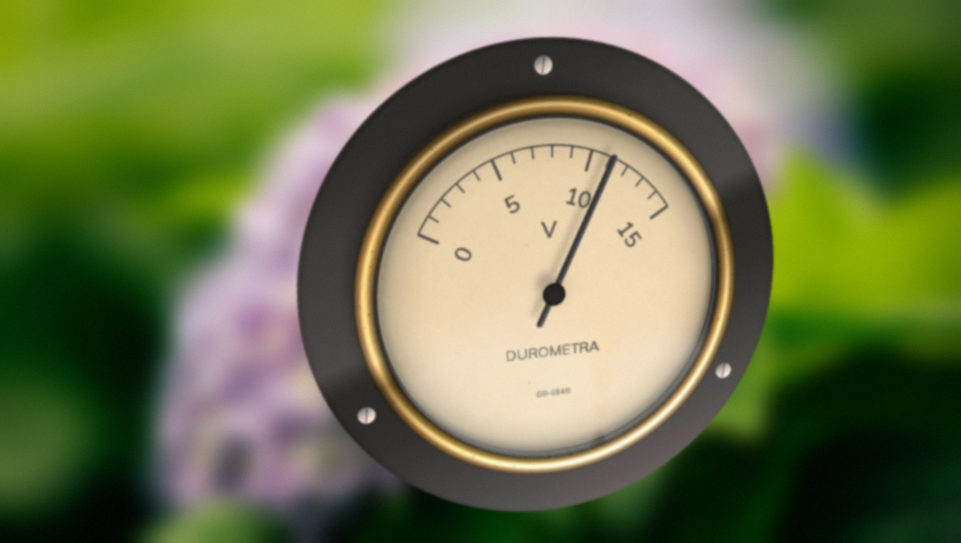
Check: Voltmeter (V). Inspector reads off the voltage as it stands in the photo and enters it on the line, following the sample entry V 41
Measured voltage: V 11
